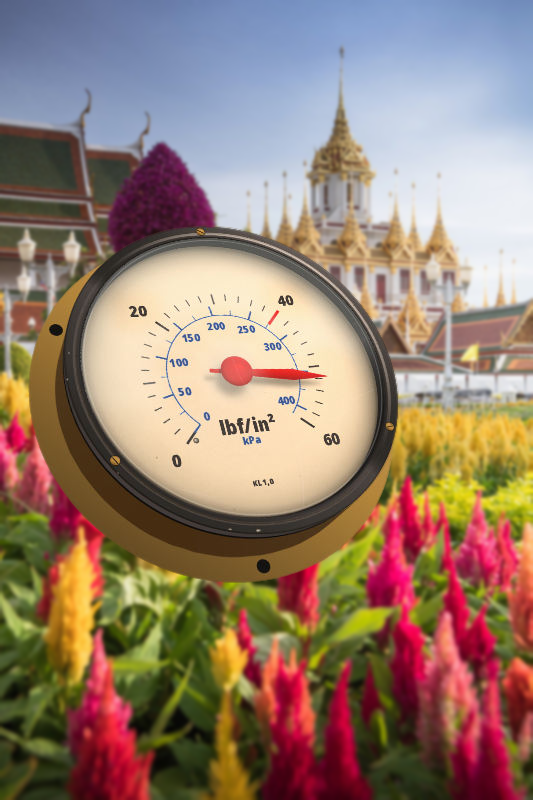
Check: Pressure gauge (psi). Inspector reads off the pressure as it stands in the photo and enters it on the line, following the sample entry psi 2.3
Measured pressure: psi 52
